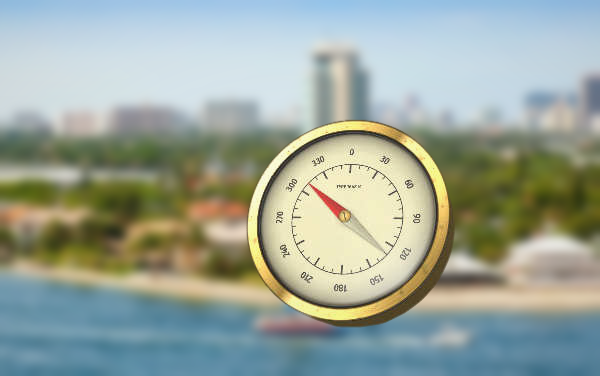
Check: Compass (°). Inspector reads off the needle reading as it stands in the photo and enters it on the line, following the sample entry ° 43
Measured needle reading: ° 310
